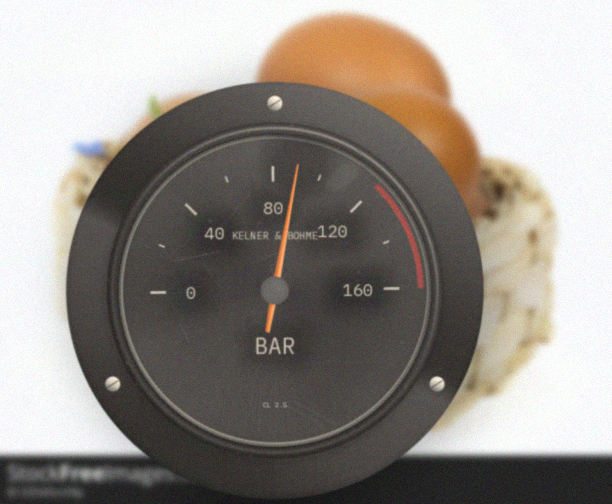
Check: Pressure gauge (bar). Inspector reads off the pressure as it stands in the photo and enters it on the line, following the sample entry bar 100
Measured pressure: bar 90
